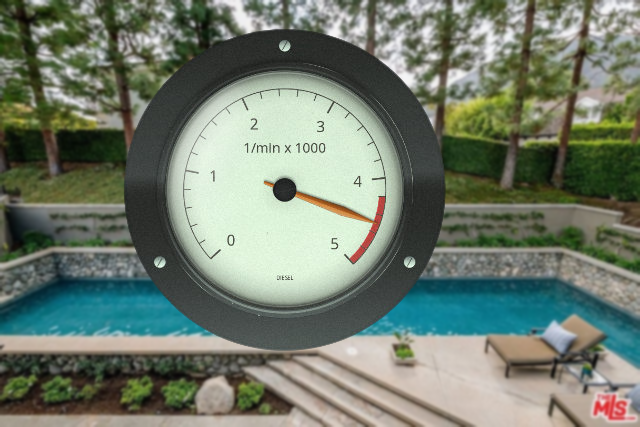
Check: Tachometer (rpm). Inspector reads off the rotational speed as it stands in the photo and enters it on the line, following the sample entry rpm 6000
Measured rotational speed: rpm 4500
